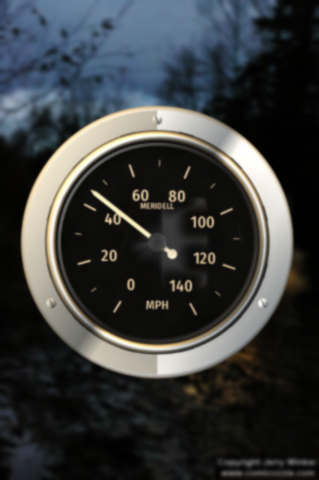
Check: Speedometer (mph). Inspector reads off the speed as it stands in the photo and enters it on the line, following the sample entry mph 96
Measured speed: mph 45
